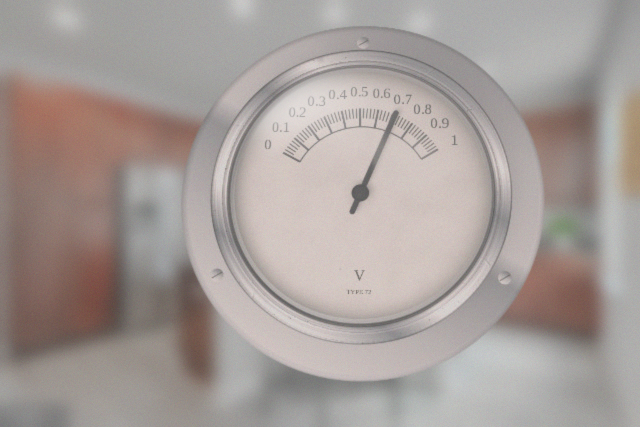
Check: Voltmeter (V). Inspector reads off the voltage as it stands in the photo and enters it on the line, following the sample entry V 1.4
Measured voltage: V 0.7
